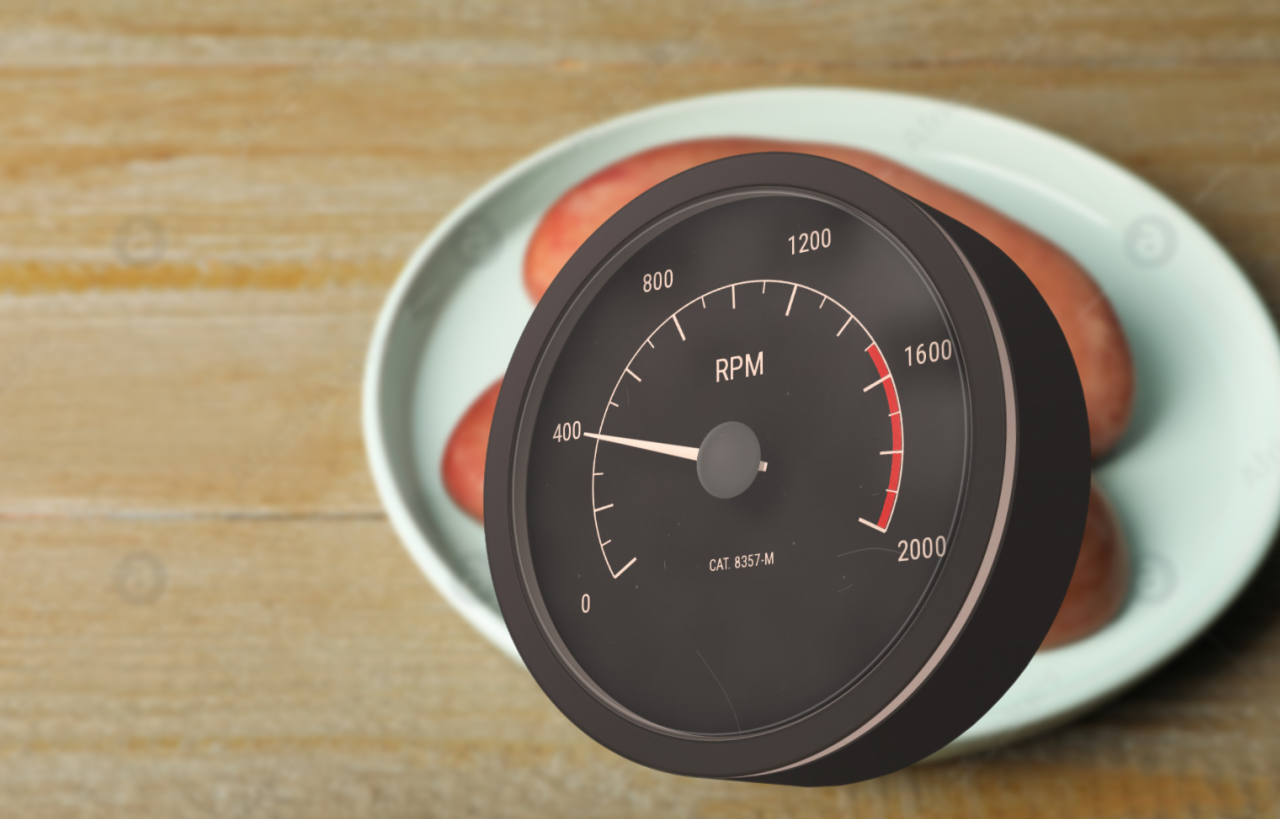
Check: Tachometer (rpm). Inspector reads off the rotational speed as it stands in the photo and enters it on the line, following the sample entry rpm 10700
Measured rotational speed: rpm 400
